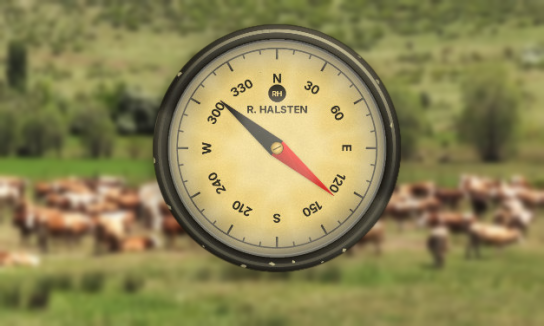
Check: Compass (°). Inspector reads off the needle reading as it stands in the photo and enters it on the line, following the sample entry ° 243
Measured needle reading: ° 130
